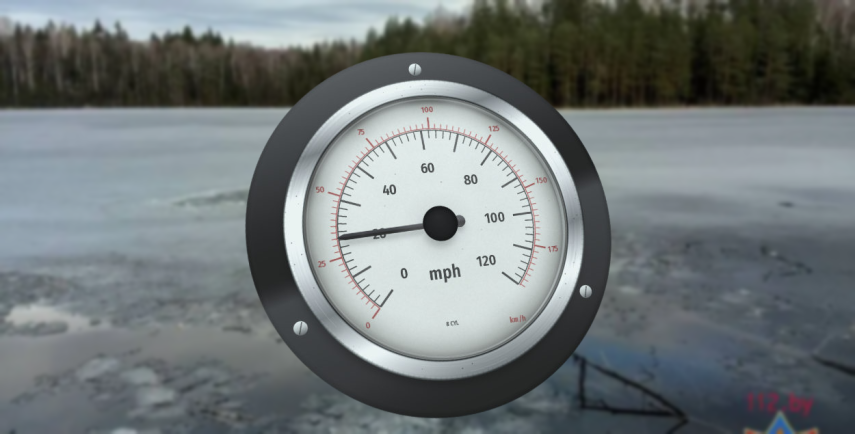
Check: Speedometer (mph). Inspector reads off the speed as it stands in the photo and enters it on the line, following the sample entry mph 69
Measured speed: mph 20
